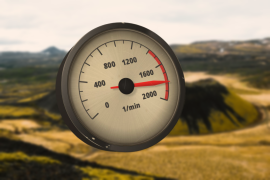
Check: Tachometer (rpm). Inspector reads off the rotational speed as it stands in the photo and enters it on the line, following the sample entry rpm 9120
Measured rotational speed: rpm 1800
